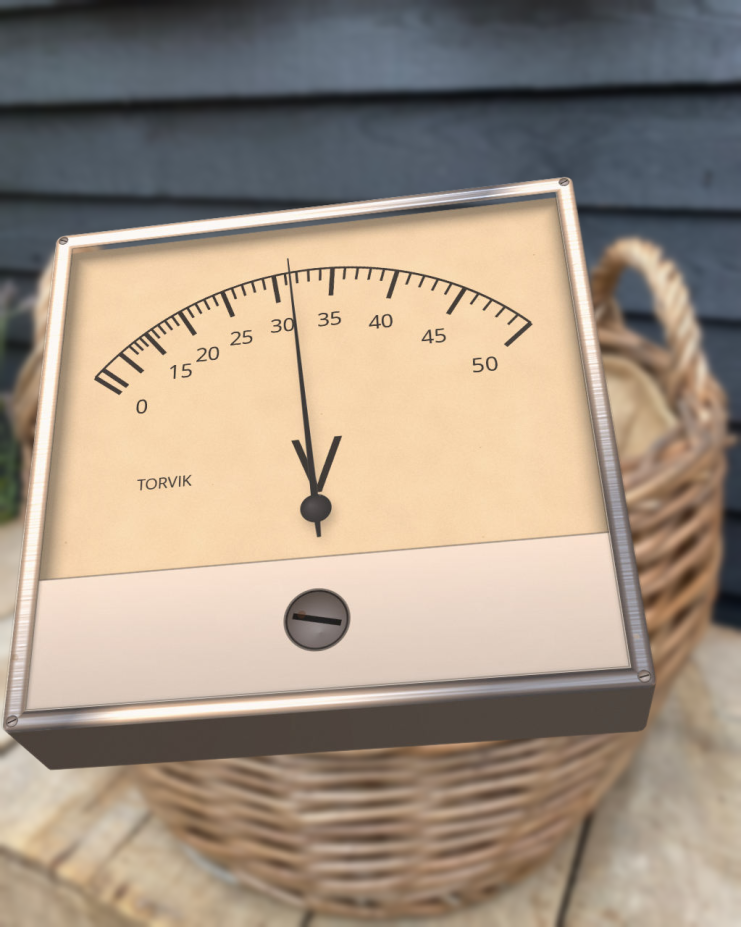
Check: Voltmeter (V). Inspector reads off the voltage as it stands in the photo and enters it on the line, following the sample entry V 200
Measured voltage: V 31.5
